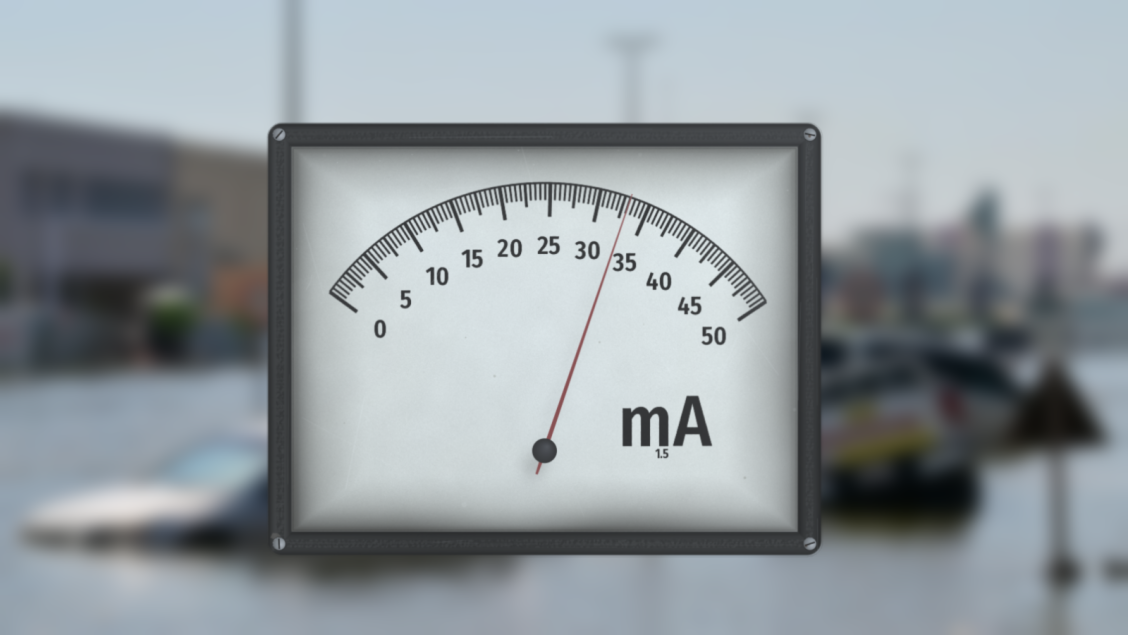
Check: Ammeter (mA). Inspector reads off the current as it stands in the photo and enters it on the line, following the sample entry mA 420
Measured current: mA 33
